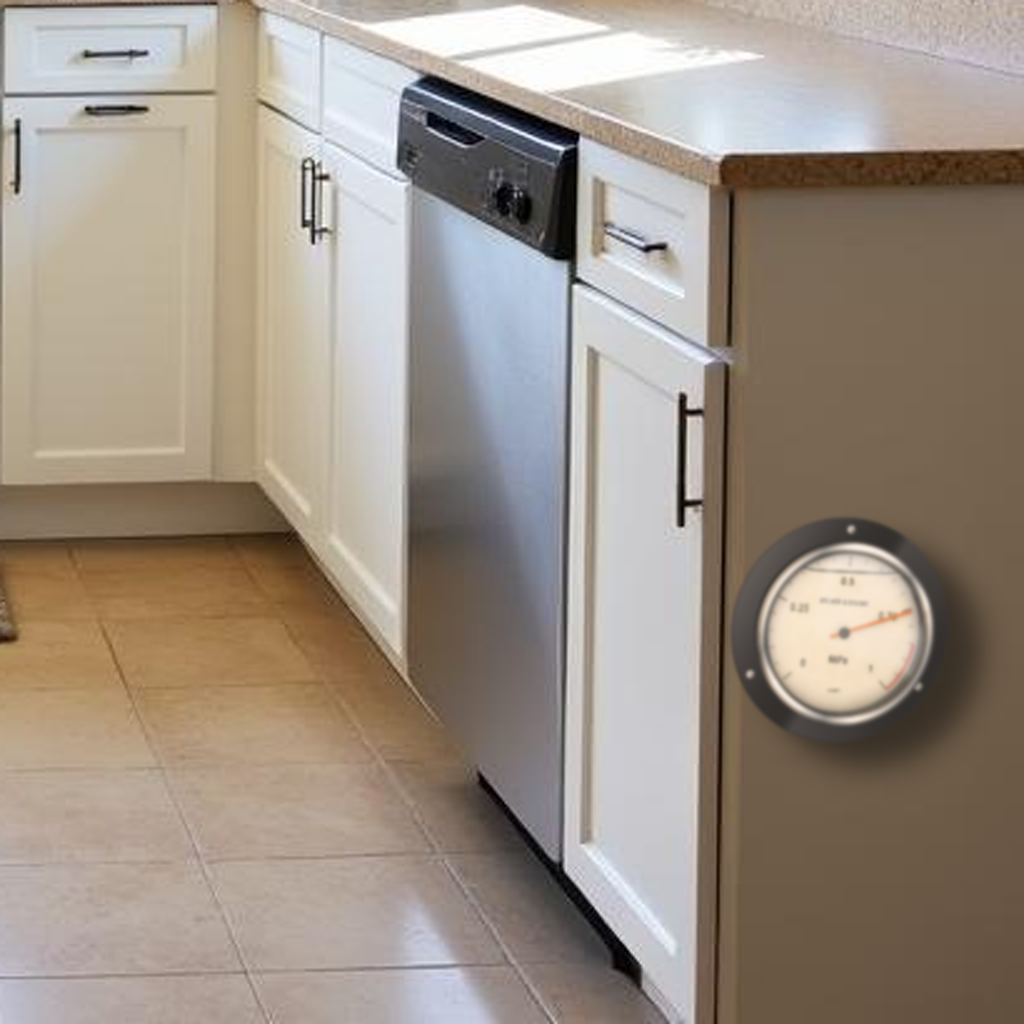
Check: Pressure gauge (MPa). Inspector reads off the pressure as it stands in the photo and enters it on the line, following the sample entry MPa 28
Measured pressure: MPa 0.75
